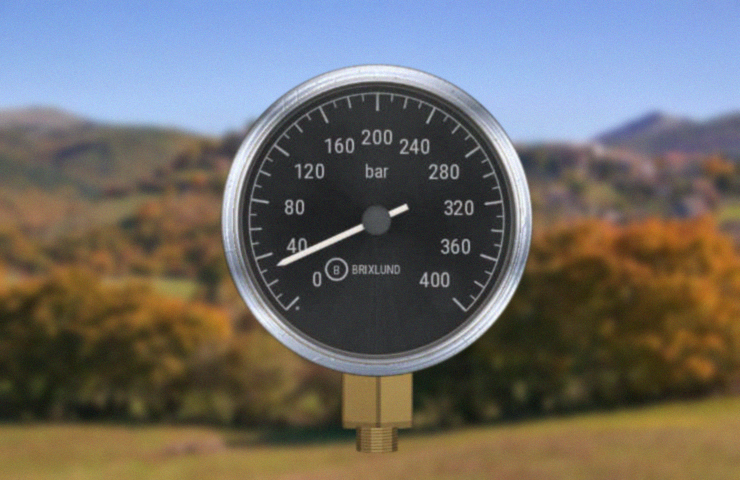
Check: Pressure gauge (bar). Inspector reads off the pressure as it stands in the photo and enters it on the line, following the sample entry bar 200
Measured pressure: bar 30
